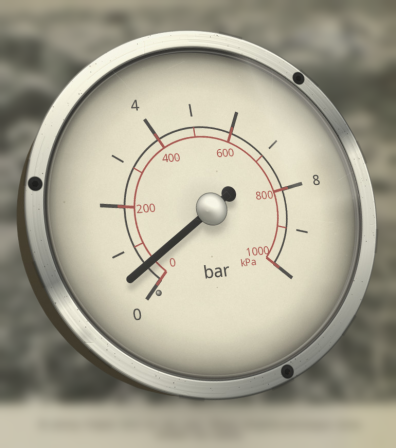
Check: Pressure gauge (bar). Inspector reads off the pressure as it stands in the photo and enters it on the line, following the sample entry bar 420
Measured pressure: bar 0.5
